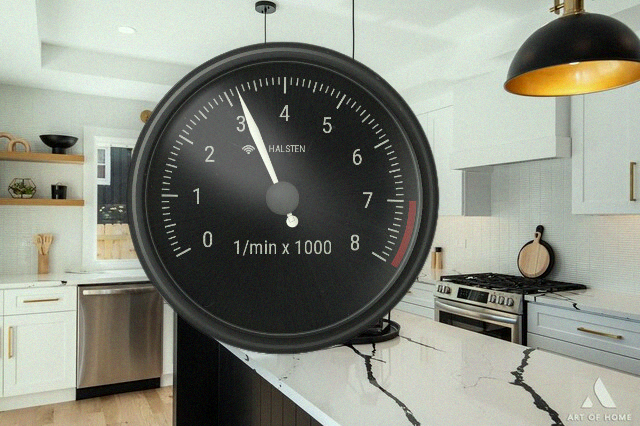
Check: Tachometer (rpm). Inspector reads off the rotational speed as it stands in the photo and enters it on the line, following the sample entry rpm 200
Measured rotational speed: rpm 3200
